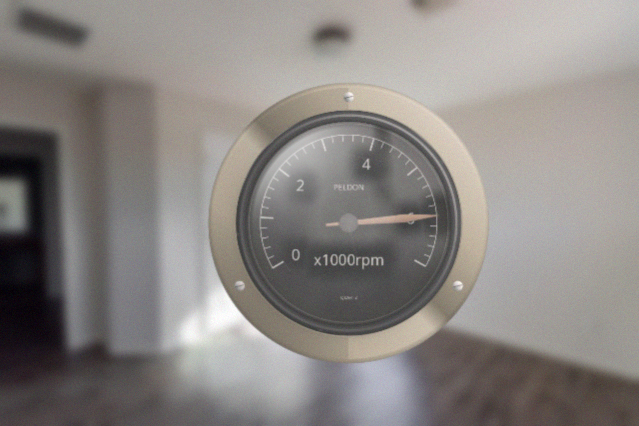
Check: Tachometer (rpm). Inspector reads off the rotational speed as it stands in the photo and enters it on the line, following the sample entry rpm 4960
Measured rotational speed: rpm 6000
